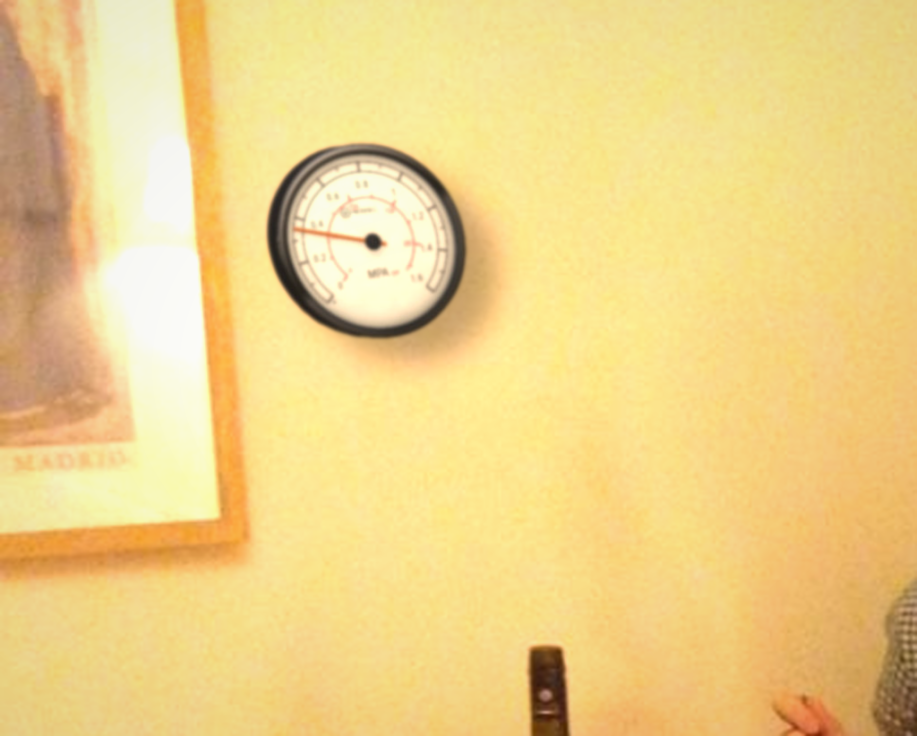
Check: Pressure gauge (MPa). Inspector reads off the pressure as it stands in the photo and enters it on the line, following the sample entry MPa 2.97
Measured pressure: MPa 0.35
